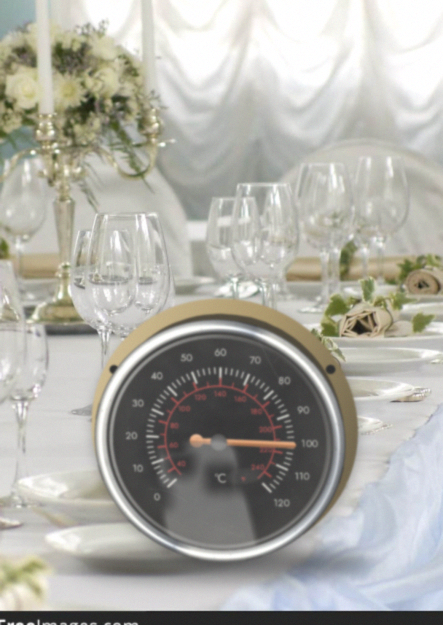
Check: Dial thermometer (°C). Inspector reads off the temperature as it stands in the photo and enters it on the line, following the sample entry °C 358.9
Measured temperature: °C 100
